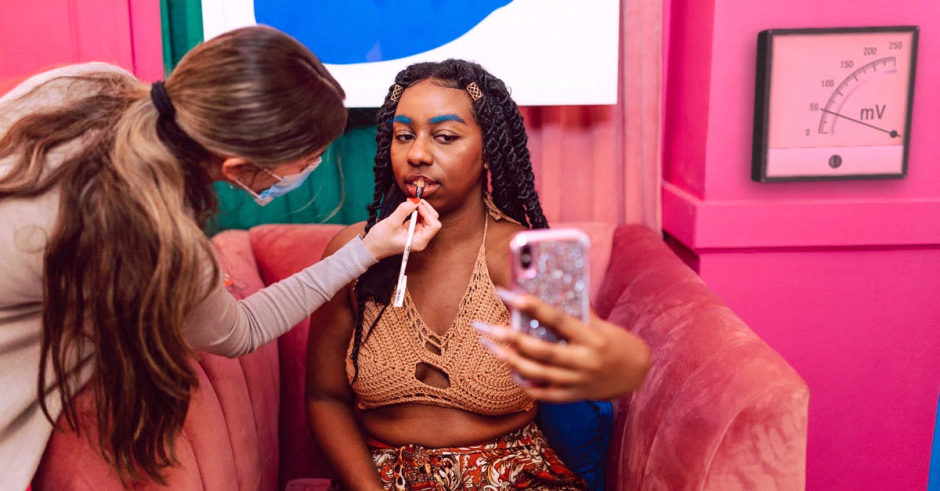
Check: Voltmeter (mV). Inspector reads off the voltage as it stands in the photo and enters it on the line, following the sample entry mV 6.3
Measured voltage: mV 50
